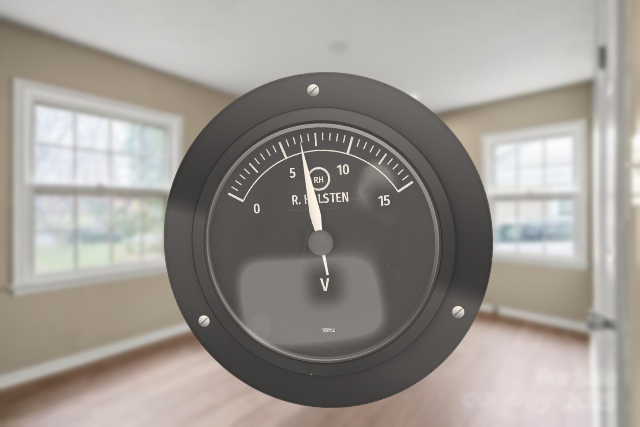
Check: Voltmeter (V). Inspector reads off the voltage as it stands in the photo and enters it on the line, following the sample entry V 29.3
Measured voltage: V 6.5
